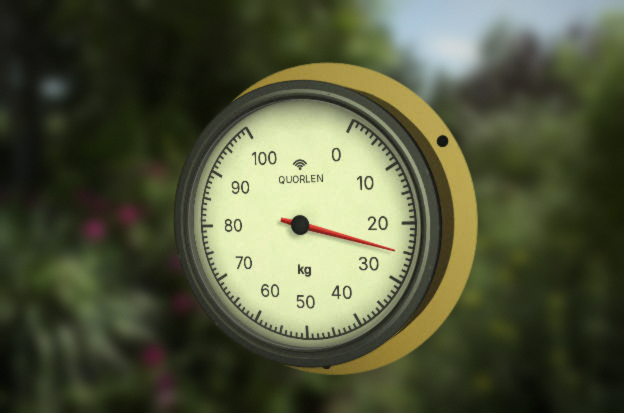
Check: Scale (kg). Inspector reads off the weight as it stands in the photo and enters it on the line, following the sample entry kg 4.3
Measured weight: kg 25
